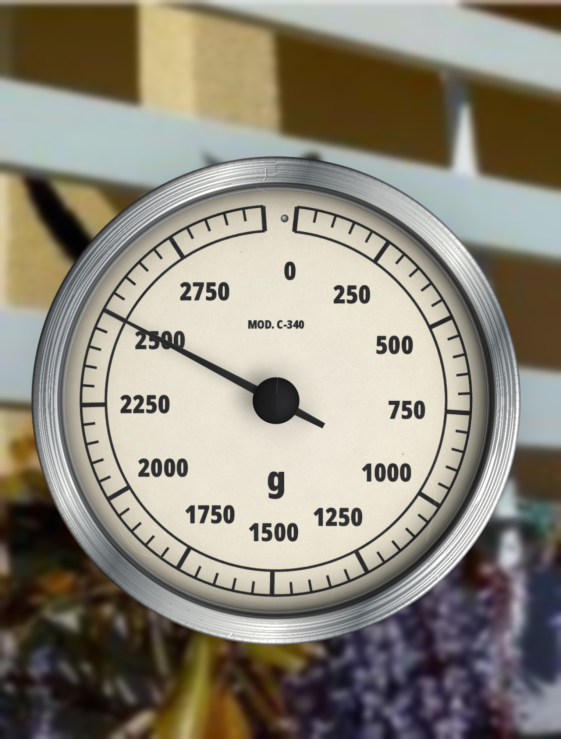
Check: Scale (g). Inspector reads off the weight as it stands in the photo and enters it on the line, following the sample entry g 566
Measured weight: g 2500
